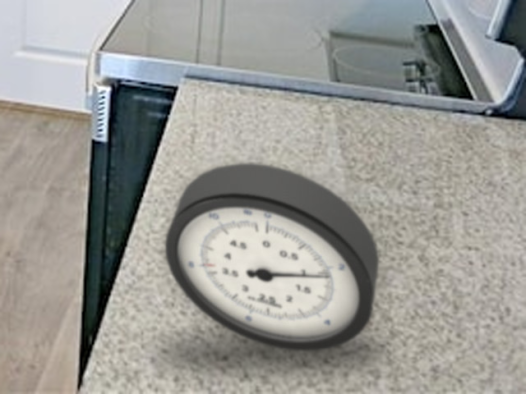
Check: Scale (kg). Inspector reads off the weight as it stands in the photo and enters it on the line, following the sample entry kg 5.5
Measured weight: kg 1
